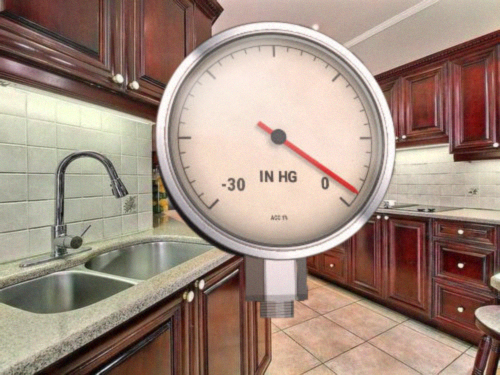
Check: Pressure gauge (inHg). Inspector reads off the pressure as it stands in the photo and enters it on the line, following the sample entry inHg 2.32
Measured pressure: inHg -1
